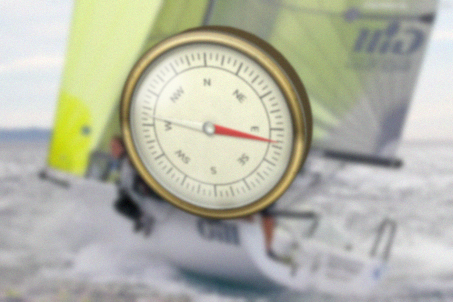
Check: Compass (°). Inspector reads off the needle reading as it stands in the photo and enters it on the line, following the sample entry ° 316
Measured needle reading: ° 100
